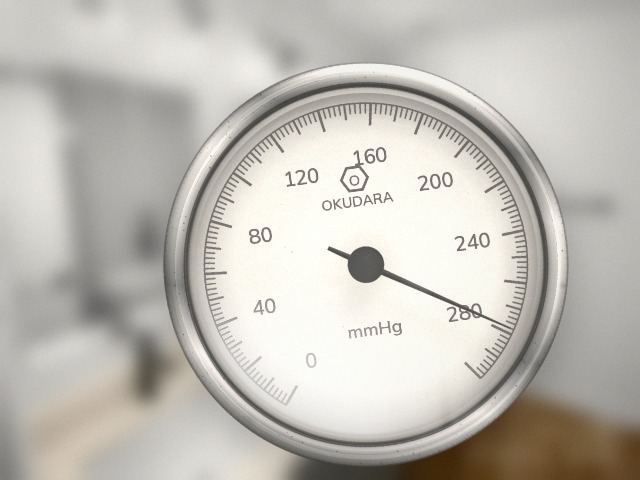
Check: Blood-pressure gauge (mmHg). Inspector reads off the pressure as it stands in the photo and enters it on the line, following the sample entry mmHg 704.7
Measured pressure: mmHg 278
